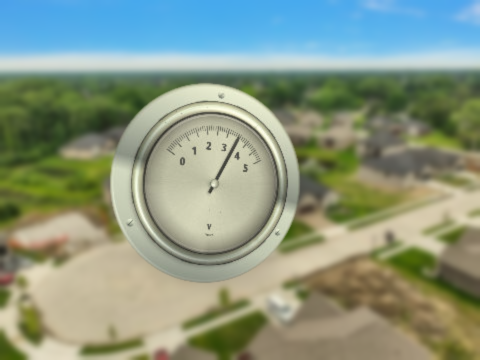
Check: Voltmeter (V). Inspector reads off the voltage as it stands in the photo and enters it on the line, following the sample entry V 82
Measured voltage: V 3.5
